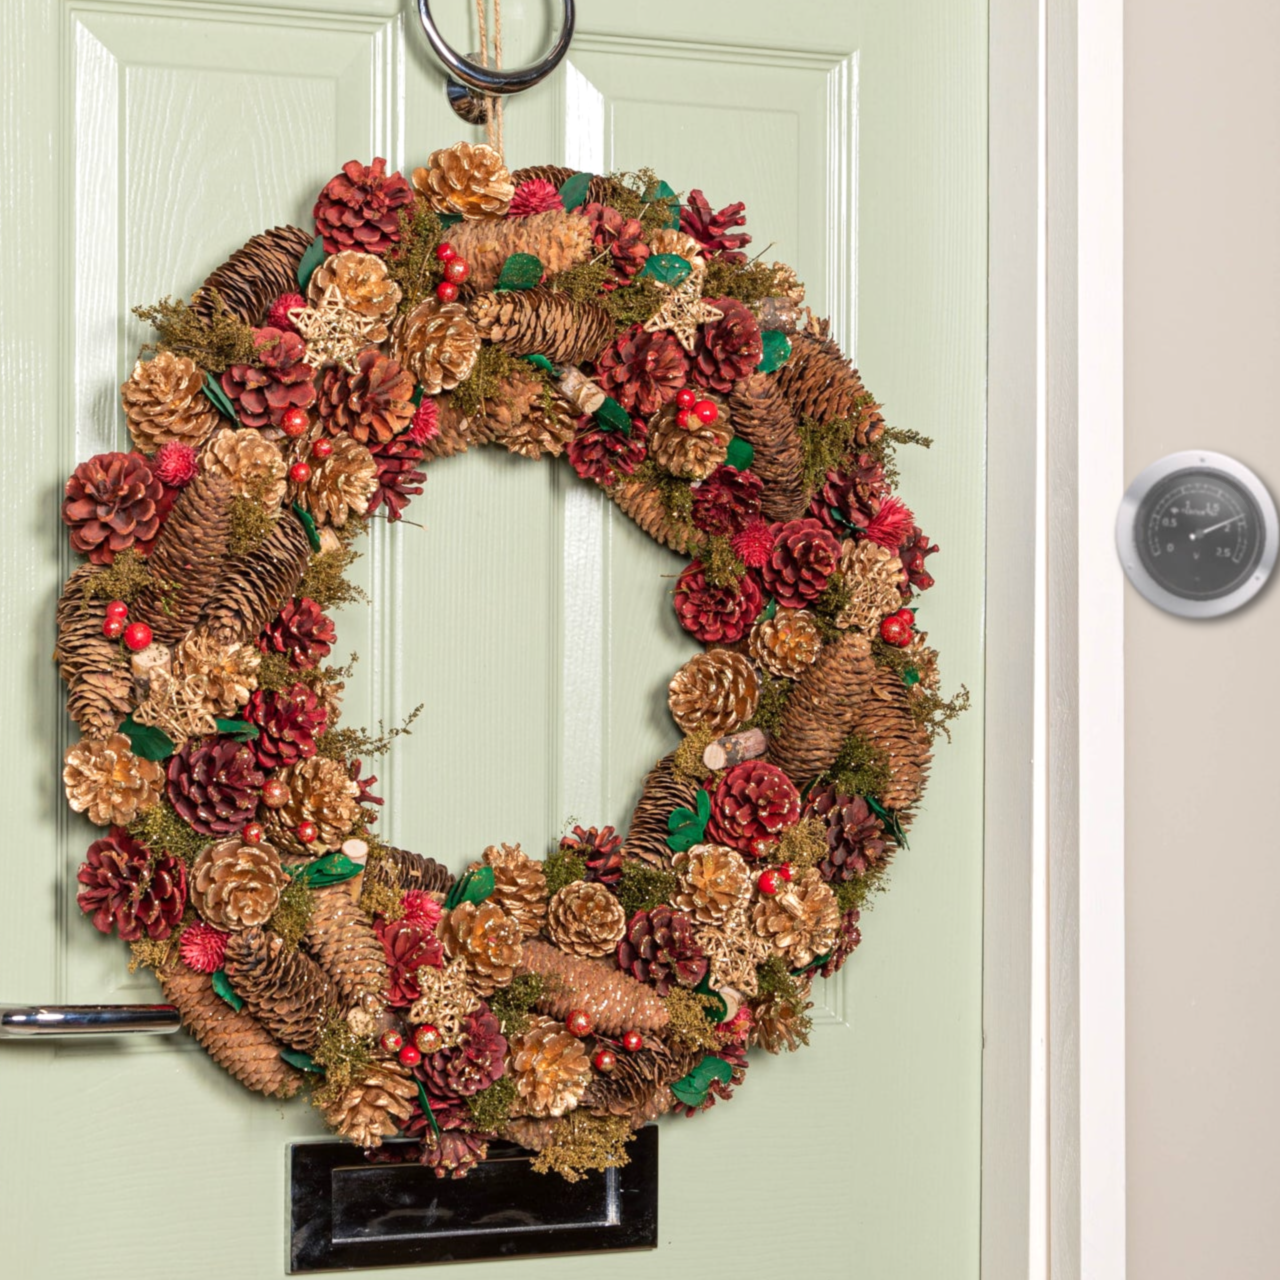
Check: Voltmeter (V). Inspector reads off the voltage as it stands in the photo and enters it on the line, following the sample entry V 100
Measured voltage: V 1.9
